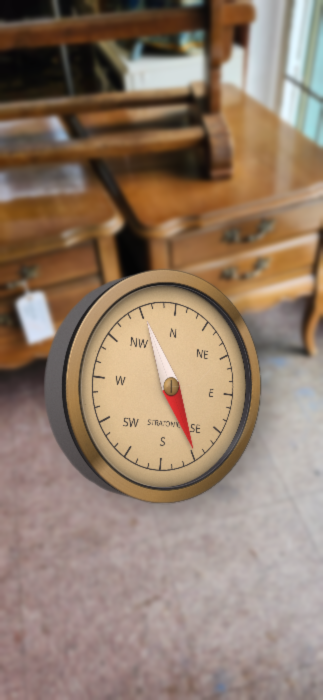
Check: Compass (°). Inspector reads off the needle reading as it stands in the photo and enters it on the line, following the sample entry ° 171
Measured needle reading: ° 150
